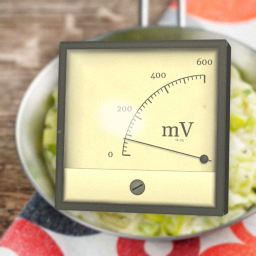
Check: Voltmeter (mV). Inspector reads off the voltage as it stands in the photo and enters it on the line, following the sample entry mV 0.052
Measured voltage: mV 80
